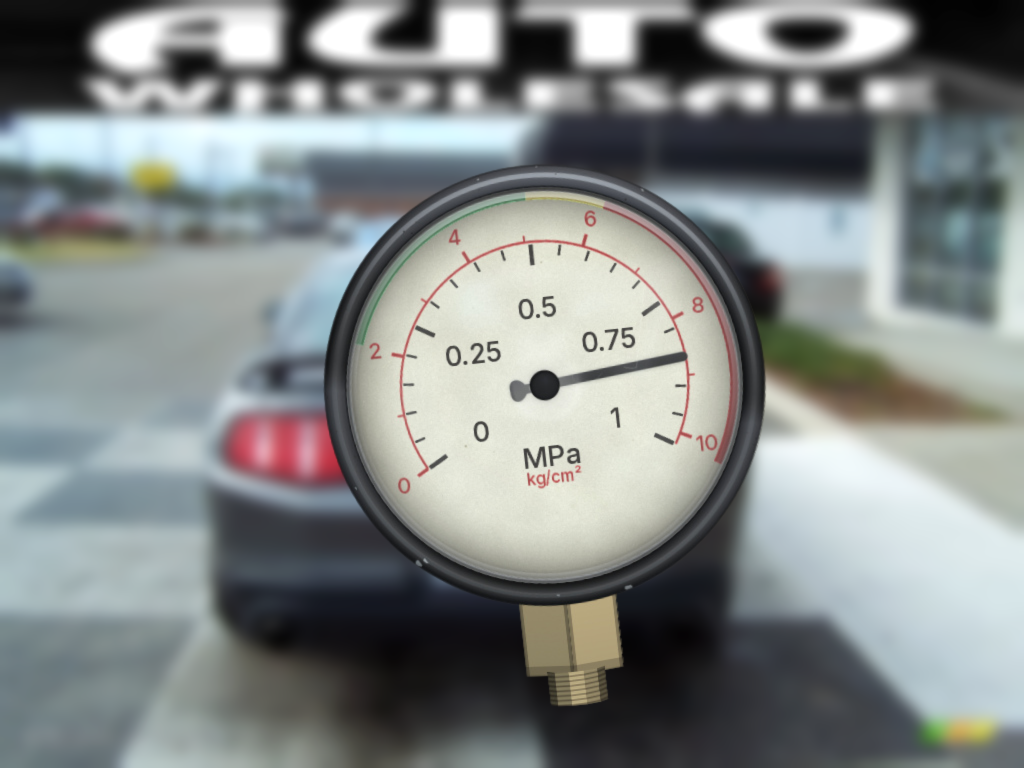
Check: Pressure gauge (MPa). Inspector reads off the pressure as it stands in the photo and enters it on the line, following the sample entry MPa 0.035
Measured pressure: MPa 0.85
